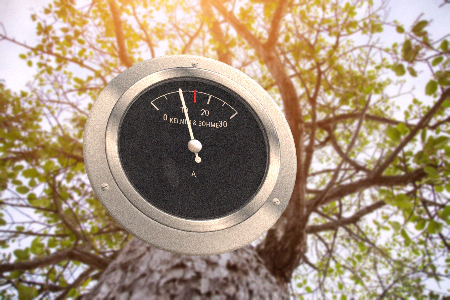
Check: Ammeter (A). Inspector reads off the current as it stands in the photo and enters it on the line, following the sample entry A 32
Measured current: A 10
